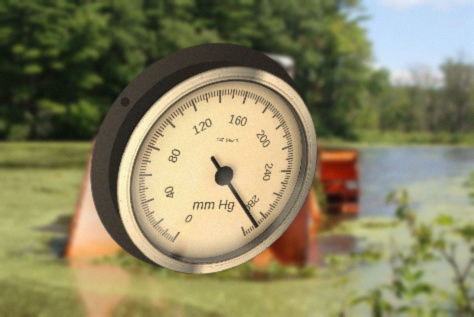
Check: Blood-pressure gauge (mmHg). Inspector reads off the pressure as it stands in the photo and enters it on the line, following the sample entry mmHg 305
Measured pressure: mmHg 290
